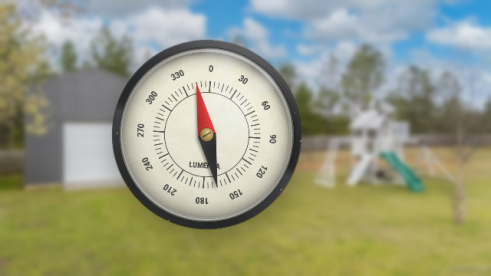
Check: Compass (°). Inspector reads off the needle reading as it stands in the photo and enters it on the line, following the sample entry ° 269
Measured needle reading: ° 345
